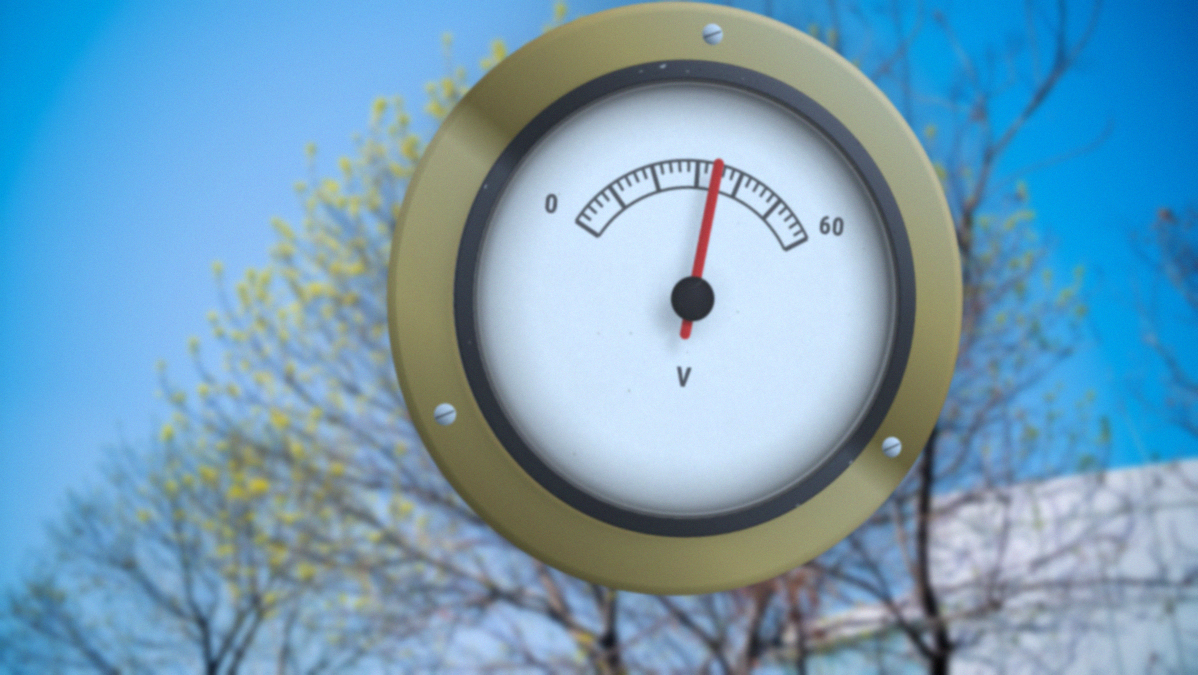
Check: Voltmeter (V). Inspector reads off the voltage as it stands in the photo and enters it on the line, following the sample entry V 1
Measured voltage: V 34
